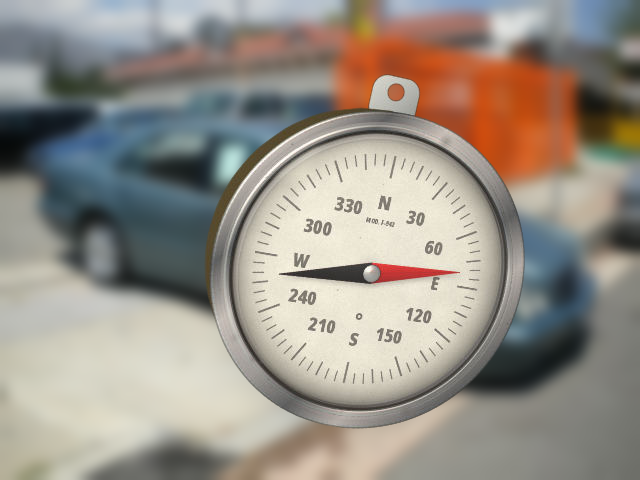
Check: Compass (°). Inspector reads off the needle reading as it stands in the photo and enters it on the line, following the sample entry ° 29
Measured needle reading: ° 80
